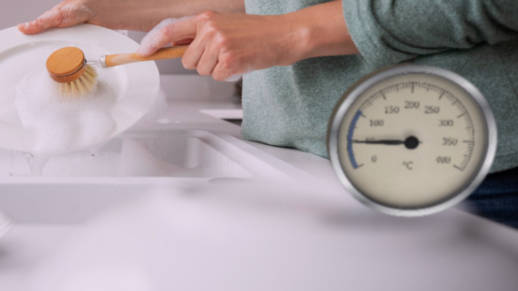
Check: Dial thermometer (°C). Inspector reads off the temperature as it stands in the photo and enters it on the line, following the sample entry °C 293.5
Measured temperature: °C 50
